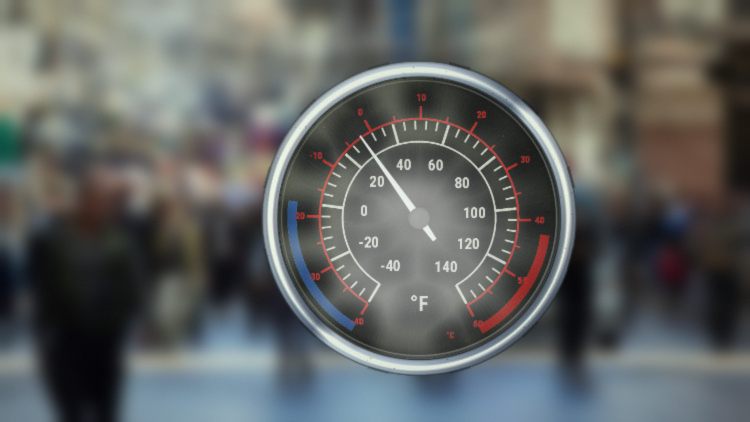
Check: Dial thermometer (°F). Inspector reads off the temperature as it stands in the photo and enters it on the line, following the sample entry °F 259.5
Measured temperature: °F 28
